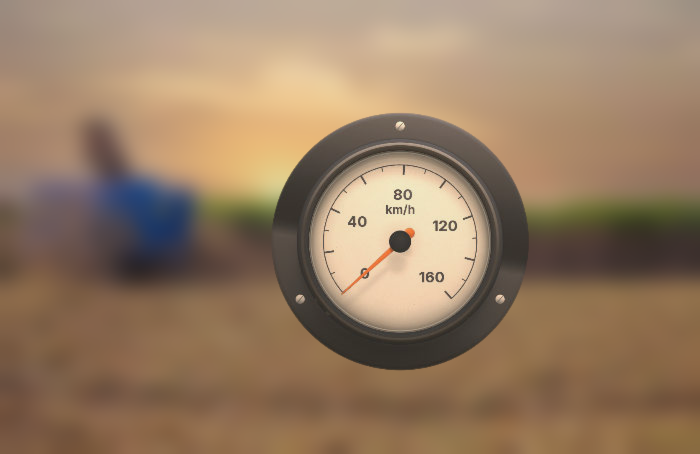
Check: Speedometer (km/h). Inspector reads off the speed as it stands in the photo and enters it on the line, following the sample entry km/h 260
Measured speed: km/h 0
